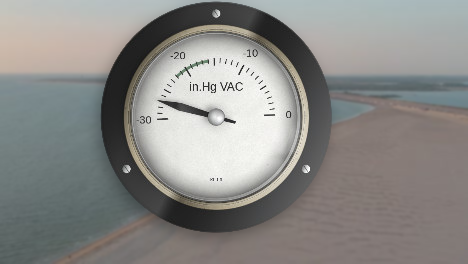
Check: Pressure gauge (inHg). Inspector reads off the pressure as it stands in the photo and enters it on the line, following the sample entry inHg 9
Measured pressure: inHg -27
